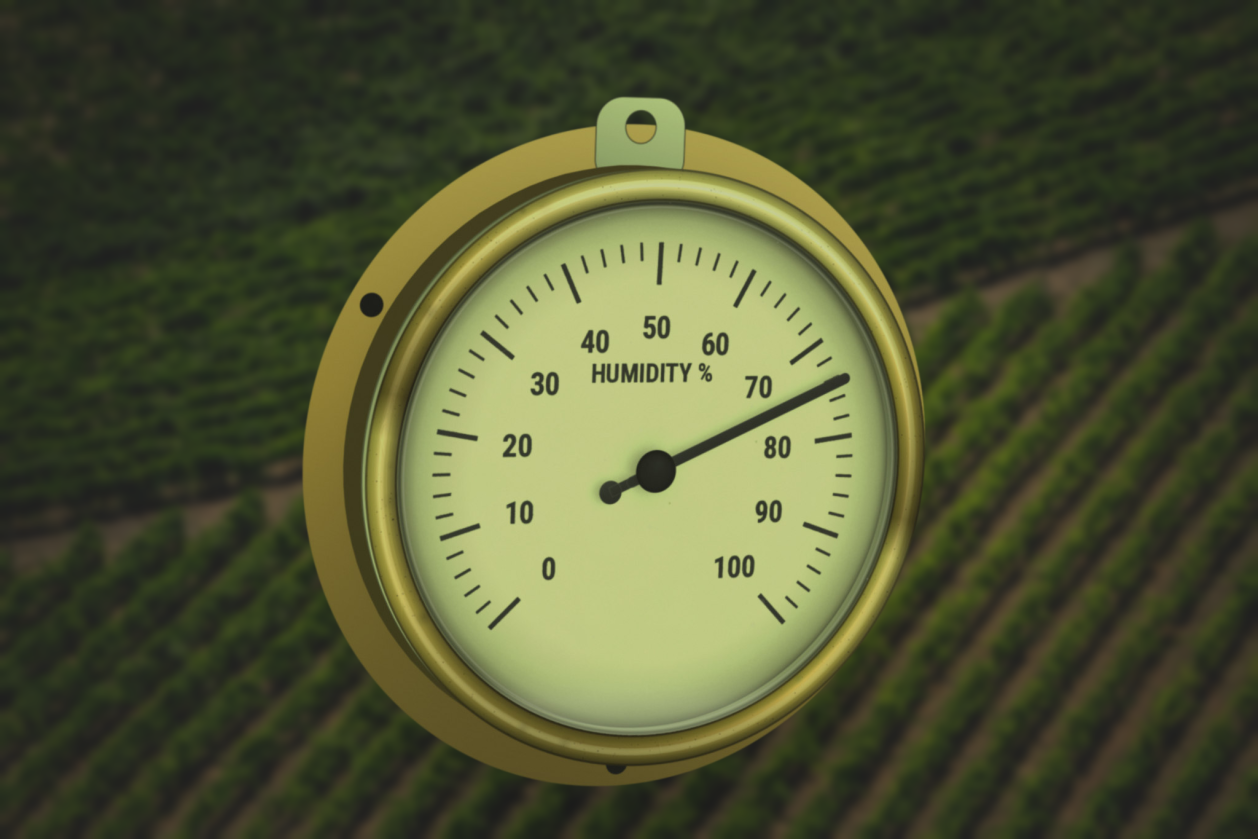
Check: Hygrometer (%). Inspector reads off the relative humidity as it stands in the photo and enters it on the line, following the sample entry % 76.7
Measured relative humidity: % 74
